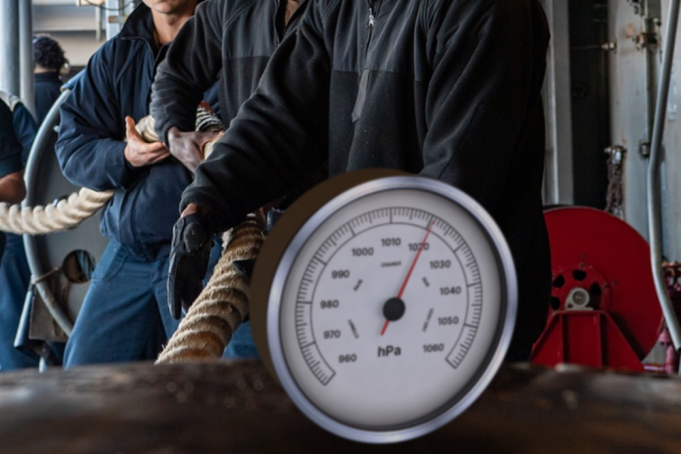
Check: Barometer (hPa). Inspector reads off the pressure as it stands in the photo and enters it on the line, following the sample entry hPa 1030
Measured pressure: hPa 1020
